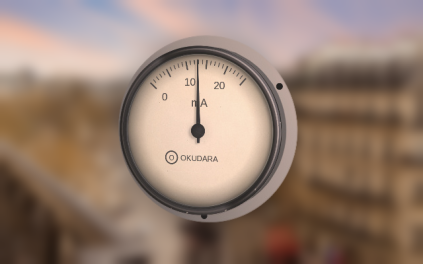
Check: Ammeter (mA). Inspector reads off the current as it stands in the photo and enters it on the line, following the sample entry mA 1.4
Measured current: mA 13
